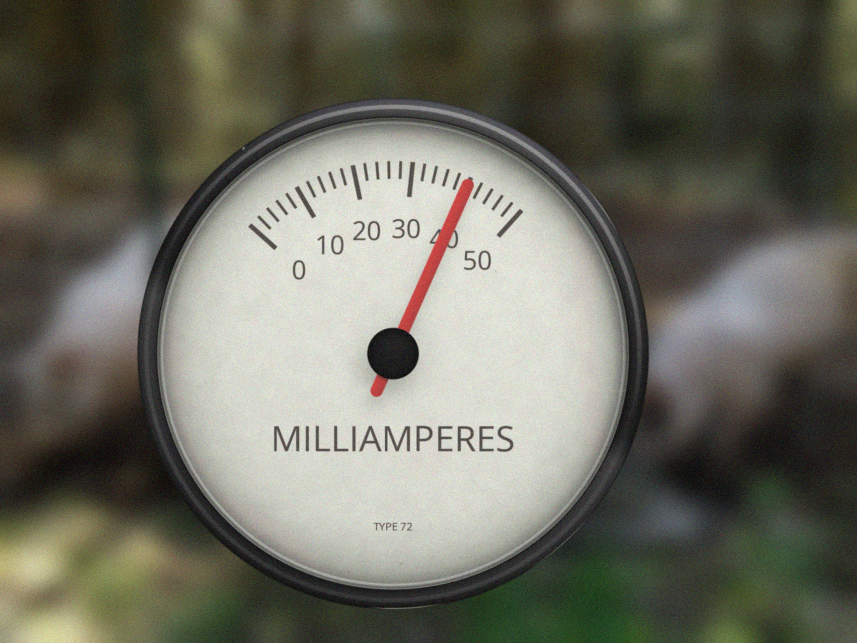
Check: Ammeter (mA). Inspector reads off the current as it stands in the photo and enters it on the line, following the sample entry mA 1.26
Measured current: mA 40
